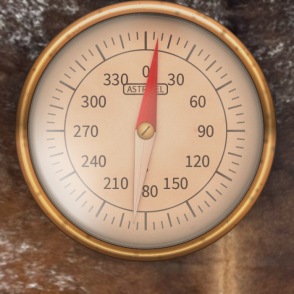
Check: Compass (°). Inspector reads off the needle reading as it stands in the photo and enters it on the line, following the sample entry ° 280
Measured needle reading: ° 7.5
